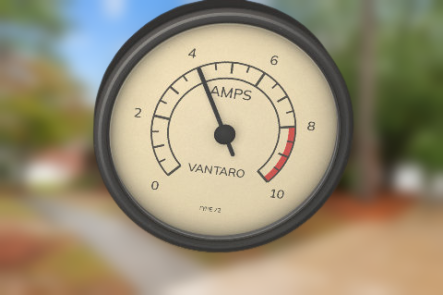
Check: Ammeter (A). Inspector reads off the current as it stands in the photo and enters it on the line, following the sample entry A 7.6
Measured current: A 4
